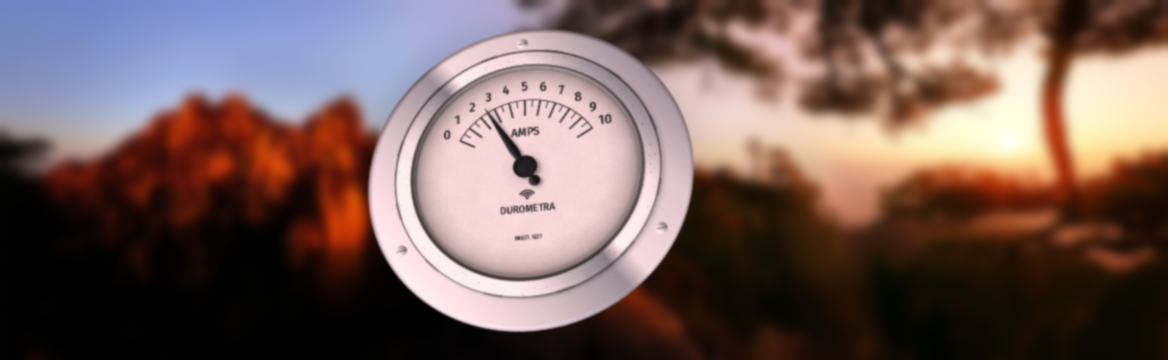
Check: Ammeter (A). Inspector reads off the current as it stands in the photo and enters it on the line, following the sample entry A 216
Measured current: A 2.5
